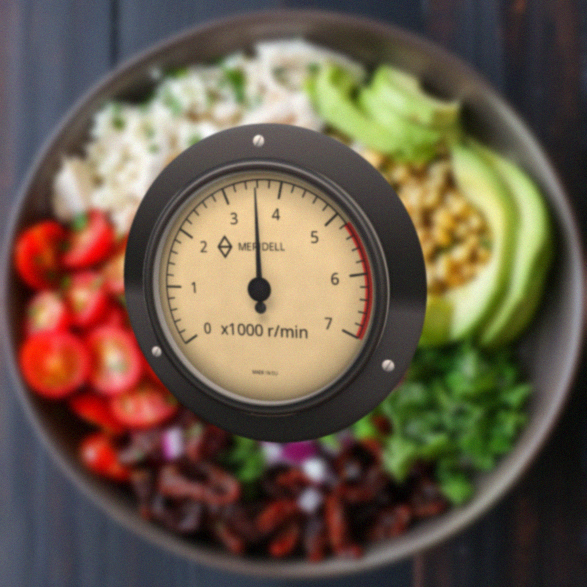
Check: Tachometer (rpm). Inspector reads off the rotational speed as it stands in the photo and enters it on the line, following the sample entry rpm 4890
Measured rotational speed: rpm 3600
